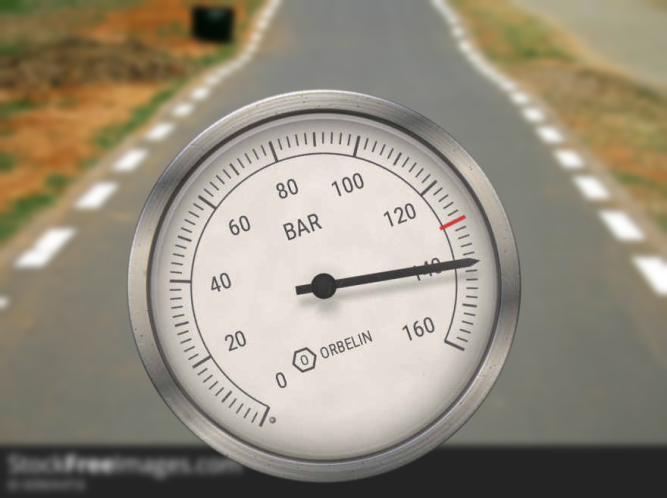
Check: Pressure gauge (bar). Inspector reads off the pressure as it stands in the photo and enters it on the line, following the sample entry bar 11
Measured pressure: bar 140
